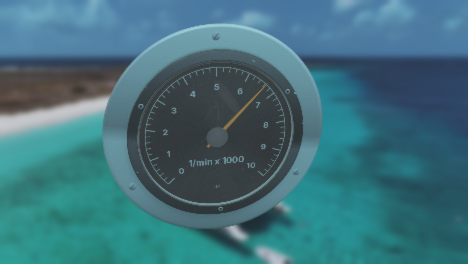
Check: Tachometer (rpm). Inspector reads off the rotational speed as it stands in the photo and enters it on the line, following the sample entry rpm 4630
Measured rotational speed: rpm 6600
